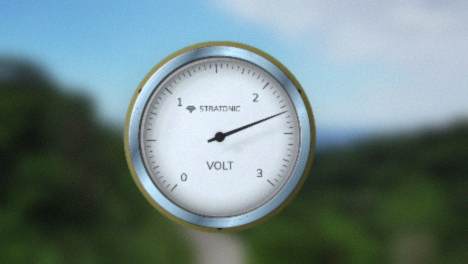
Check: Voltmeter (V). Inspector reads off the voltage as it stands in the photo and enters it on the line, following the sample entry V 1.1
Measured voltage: V 2.3
